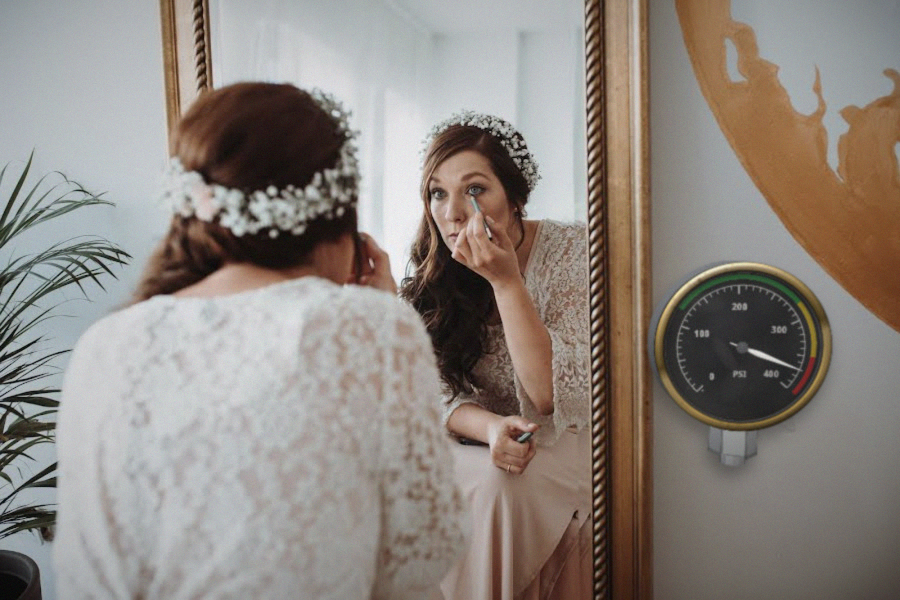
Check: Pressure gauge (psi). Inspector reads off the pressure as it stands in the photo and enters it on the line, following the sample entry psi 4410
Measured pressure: psi 370
